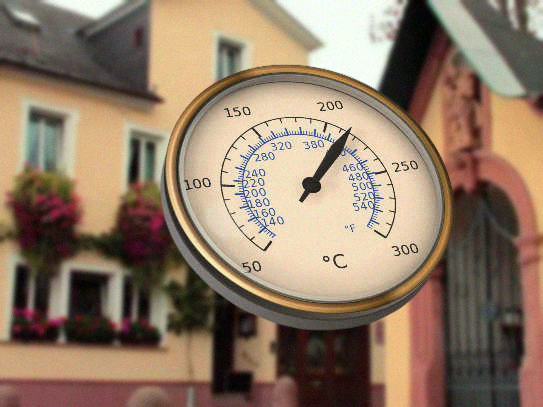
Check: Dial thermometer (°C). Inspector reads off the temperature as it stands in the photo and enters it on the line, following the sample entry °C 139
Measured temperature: °C 215
